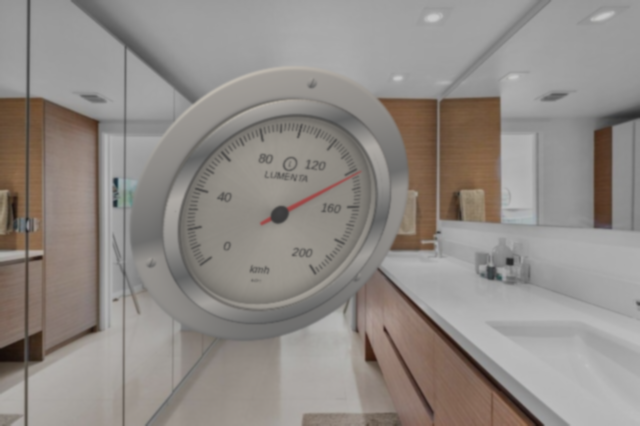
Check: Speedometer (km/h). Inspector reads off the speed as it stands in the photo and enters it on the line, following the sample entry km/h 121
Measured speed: km/h 140
